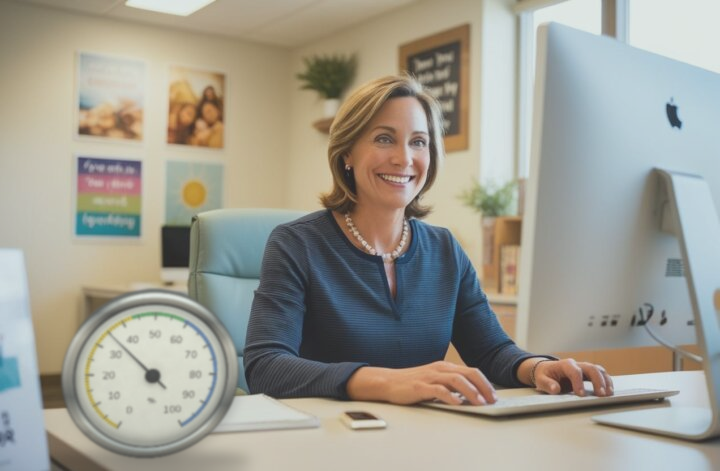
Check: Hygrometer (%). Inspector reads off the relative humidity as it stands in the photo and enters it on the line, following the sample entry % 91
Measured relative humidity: % 35
